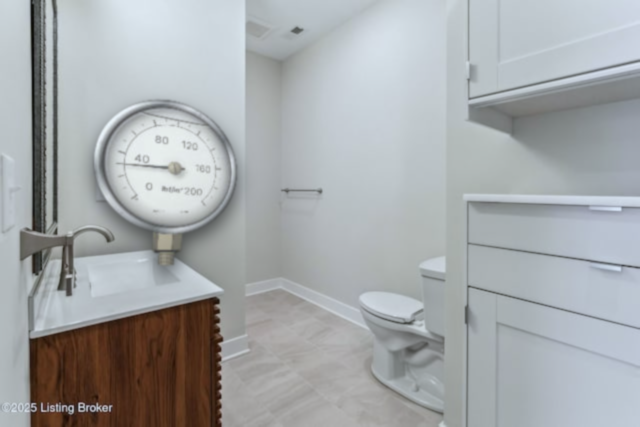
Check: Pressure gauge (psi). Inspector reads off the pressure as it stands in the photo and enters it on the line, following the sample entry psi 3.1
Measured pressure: psi 30
